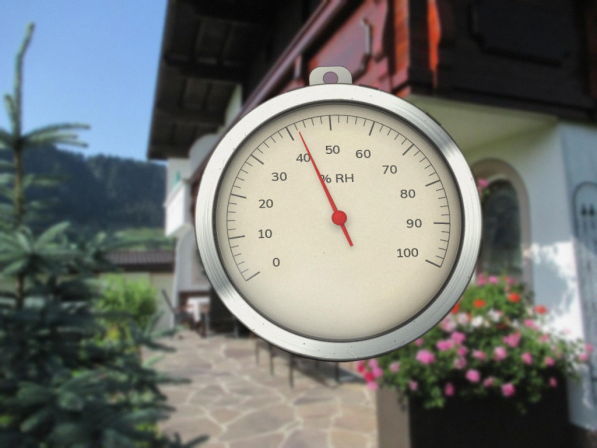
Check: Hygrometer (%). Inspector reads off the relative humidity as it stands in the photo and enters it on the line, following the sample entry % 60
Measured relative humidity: % 42
